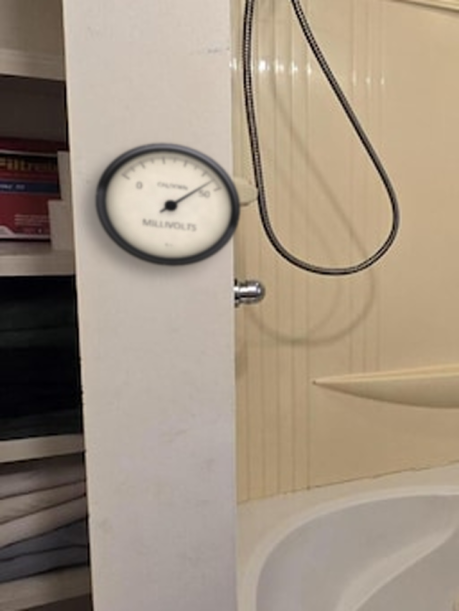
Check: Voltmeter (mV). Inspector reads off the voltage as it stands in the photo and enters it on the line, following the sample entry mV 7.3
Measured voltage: mV 45
